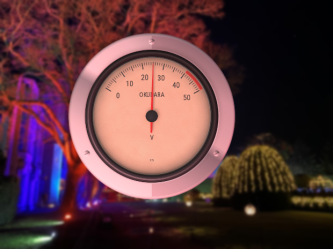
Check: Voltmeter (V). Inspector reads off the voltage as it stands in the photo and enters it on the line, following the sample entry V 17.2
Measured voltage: V 25
